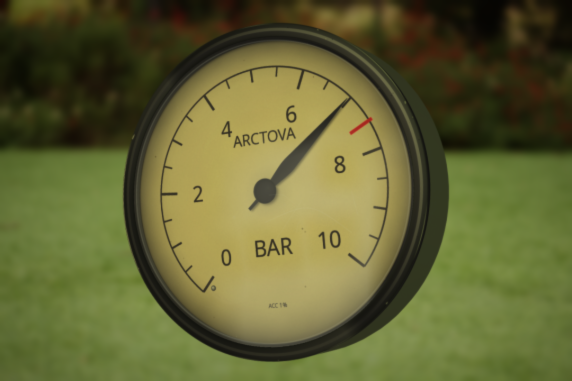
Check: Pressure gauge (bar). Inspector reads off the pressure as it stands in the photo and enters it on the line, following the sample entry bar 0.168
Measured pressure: bar 7
